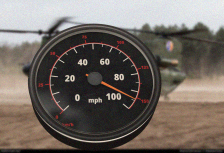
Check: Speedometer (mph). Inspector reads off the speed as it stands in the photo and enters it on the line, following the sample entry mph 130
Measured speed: mph 95
